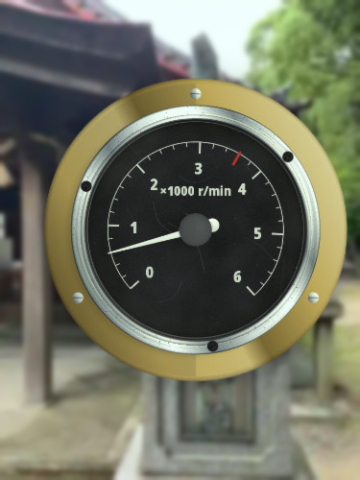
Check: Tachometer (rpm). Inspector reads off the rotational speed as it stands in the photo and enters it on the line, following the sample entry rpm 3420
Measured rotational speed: rpm 600
